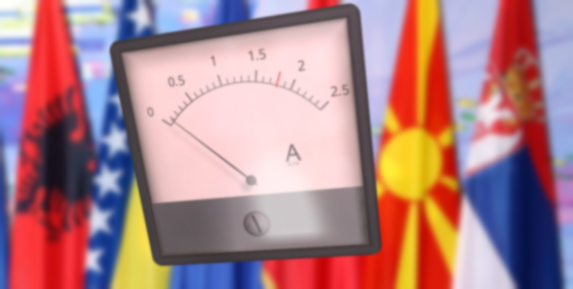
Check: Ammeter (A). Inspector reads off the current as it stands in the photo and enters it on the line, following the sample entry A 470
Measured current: A 0.1
